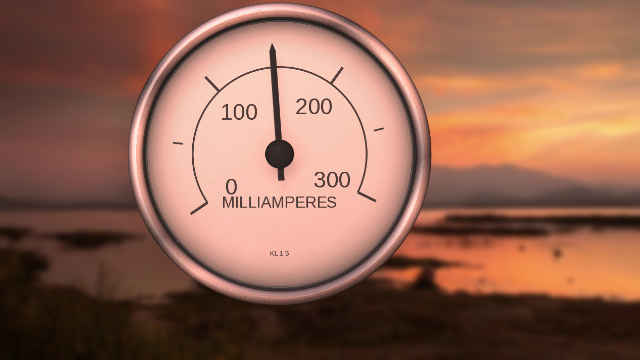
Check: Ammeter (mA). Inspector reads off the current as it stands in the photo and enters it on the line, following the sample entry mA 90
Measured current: mA 150
